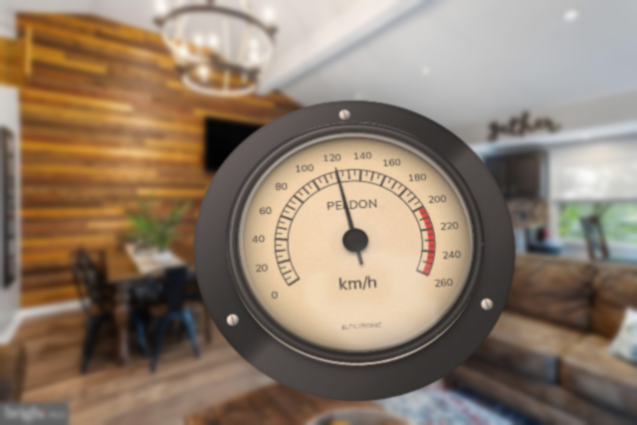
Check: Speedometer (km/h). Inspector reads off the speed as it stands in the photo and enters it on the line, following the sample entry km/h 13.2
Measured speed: km/h 120
